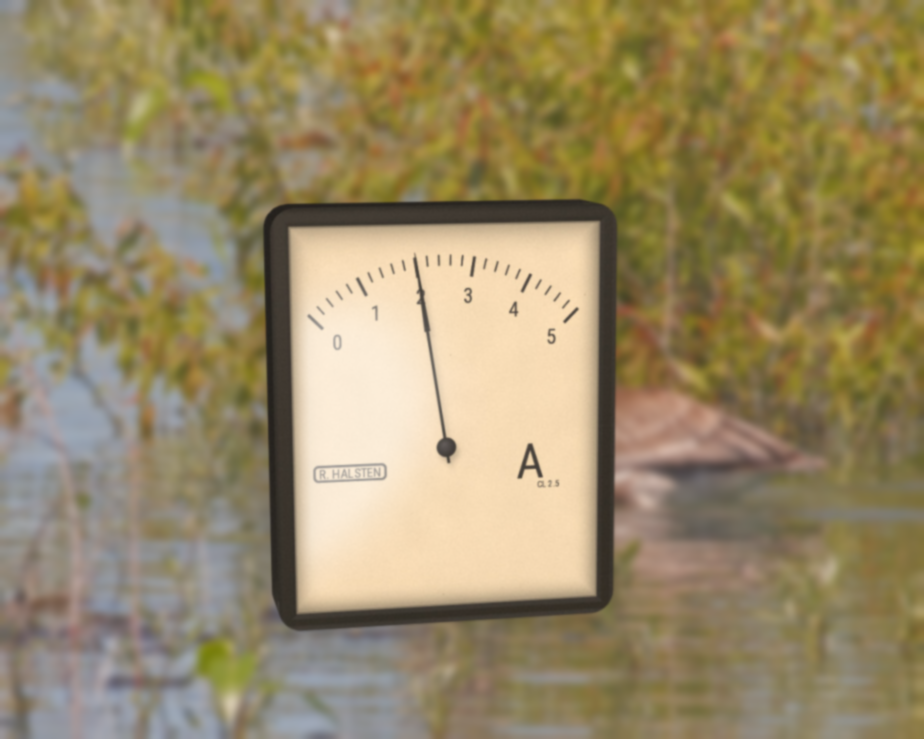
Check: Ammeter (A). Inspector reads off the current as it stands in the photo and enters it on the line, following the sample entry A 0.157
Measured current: A 2
